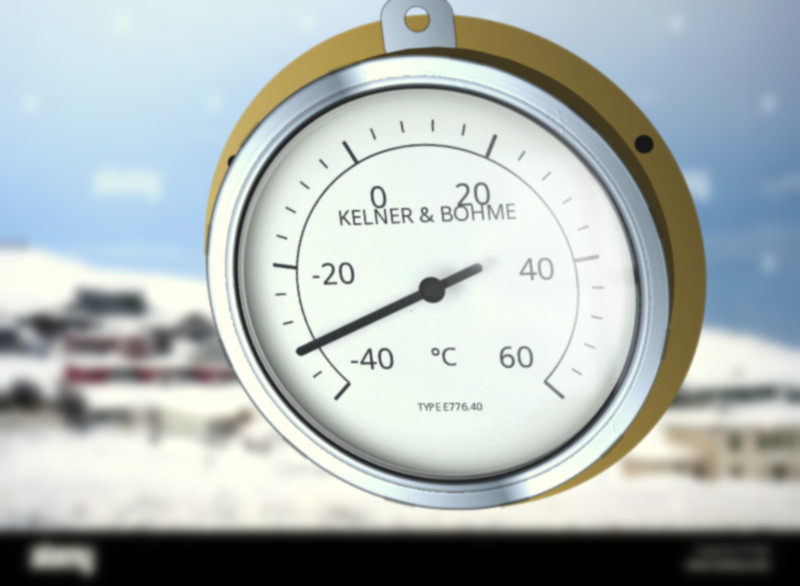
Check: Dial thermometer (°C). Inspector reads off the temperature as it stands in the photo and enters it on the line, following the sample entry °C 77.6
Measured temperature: °C -32
